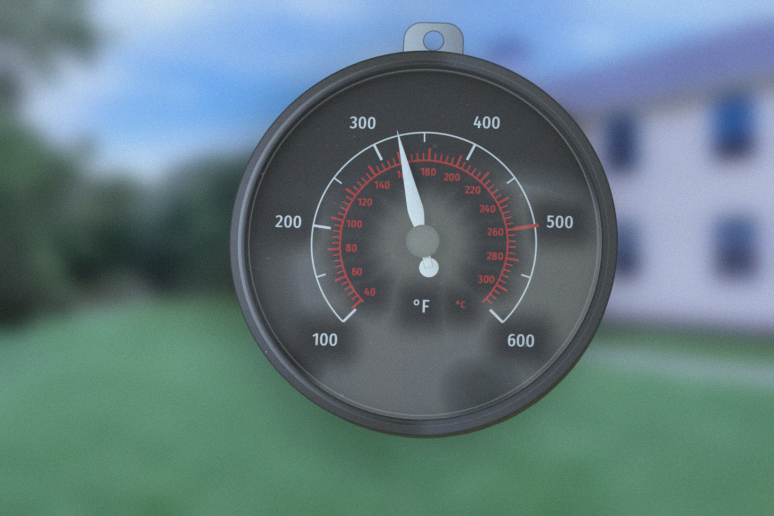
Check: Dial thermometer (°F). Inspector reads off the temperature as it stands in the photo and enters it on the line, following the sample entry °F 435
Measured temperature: °F 325
